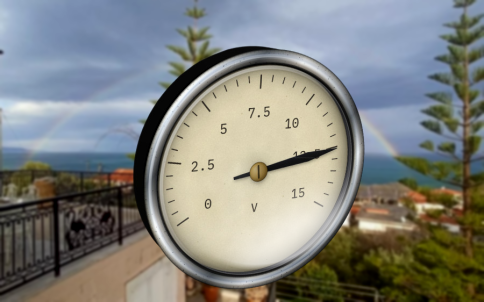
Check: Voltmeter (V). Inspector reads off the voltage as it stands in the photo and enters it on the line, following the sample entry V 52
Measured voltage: V 12.5
